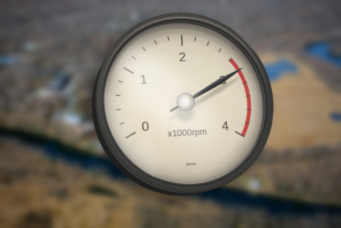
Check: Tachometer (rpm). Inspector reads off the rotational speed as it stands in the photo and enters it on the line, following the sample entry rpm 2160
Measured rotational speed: rpm 3000
